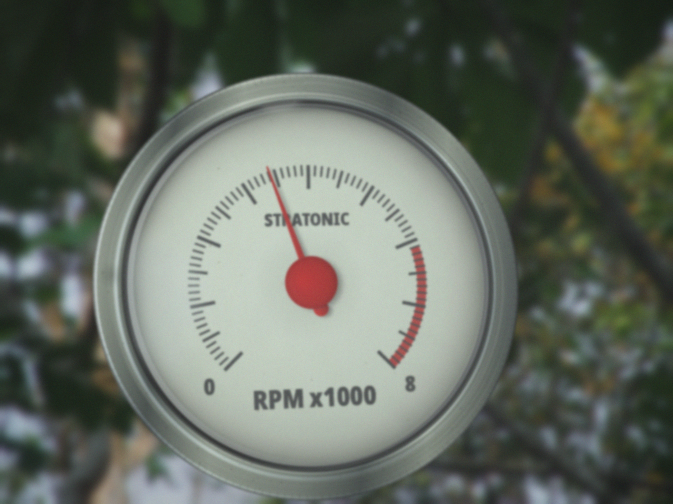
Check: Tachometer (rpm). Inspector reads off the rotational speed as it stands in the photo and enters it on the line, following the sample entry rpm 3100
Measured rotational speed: rpm 3400
